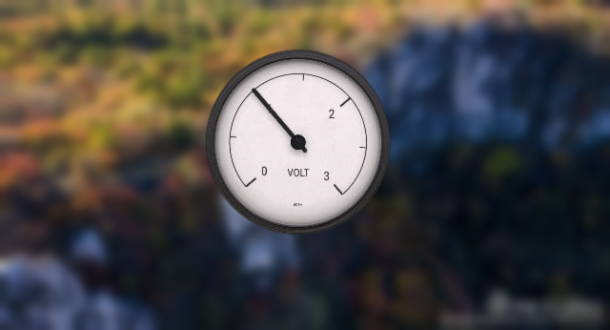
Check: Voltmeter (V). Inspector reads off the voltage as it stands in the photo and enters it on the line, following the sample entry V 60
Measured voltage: V 1
